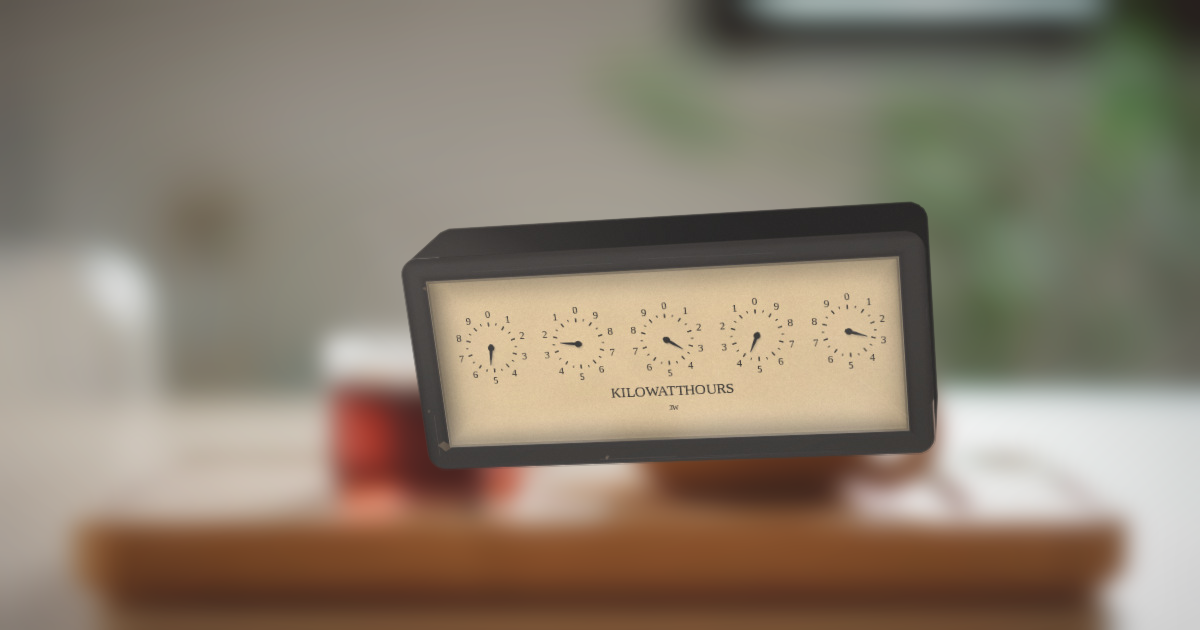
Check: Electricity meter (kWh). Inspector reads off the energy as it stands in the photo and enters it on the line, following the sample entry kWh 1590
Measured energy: kWh 52343
